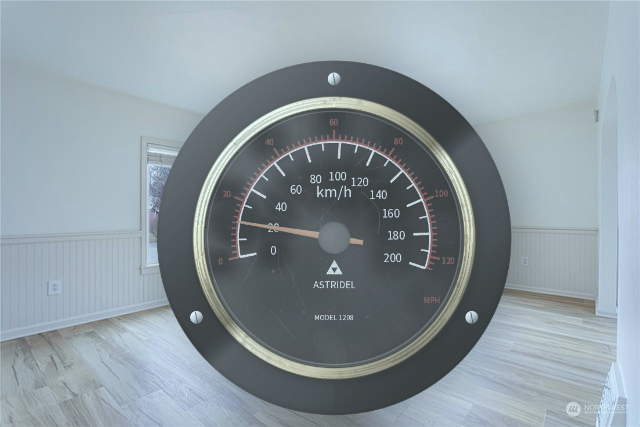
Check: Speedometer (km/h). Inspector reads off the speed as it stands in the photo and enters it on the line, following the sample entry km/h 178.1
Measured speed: km/h 20
